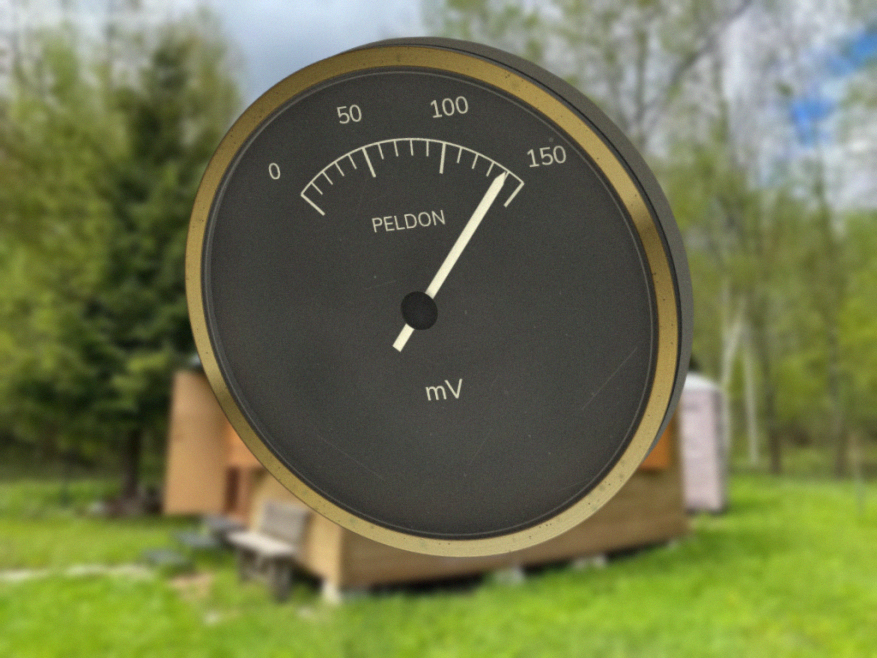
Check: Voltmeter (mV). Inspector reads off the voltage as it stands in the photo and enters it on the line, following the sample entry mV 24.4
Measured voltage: mV 140
